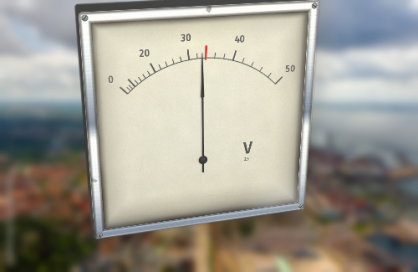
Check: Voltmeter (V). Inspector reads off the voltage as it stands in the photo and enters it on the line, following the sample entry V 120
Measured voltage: V 33
